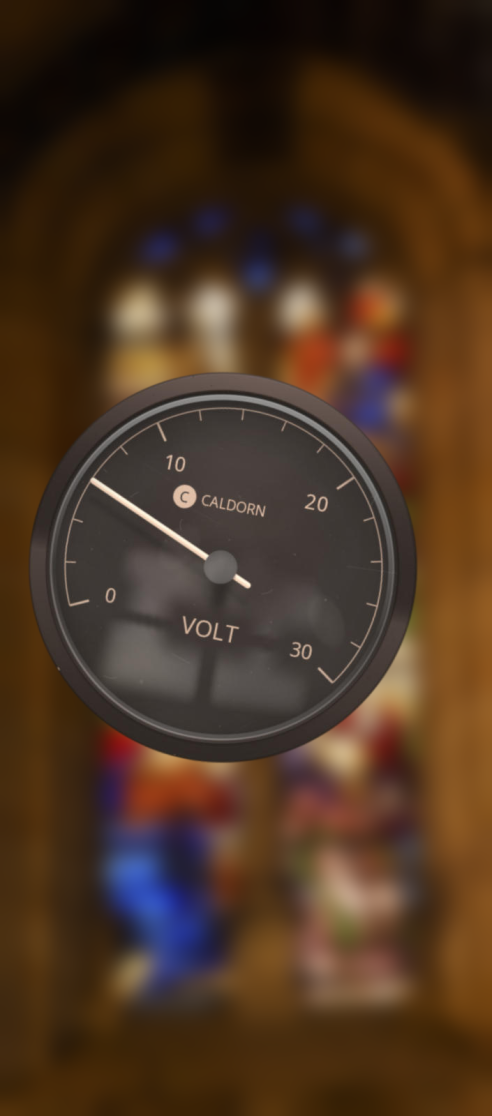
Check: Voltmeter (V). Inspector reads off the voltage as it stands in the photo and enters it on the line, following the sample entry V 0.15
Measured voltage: V 6
